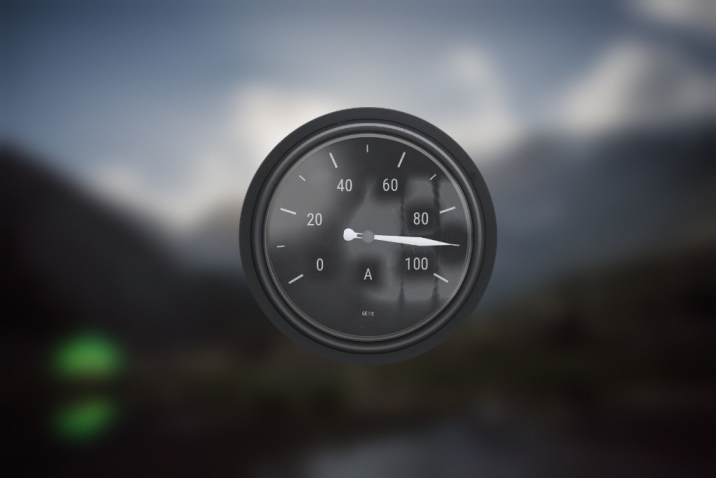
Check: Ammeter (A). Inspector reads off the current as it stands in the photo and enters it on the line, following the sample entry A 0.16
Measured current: A 90
